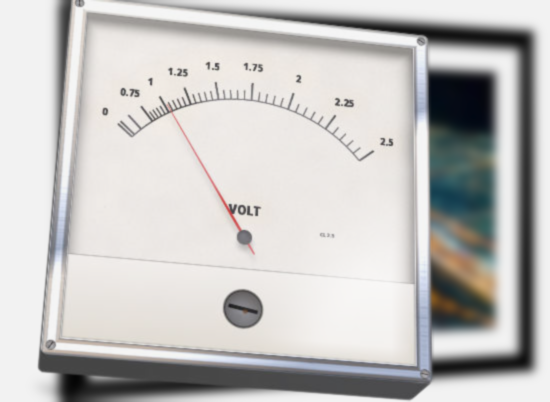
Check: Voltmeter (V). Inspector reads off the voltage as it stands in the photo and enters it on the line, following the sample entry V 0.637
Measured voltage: V 1
